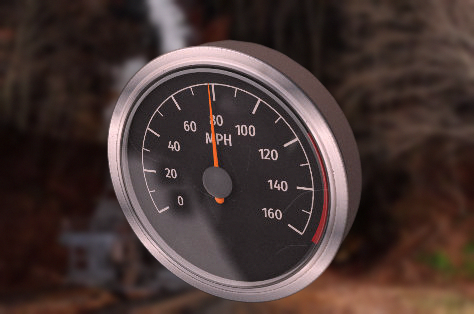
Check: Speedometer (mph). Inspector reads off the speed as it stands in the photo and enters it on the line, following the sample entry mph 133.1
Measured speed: mph 80
